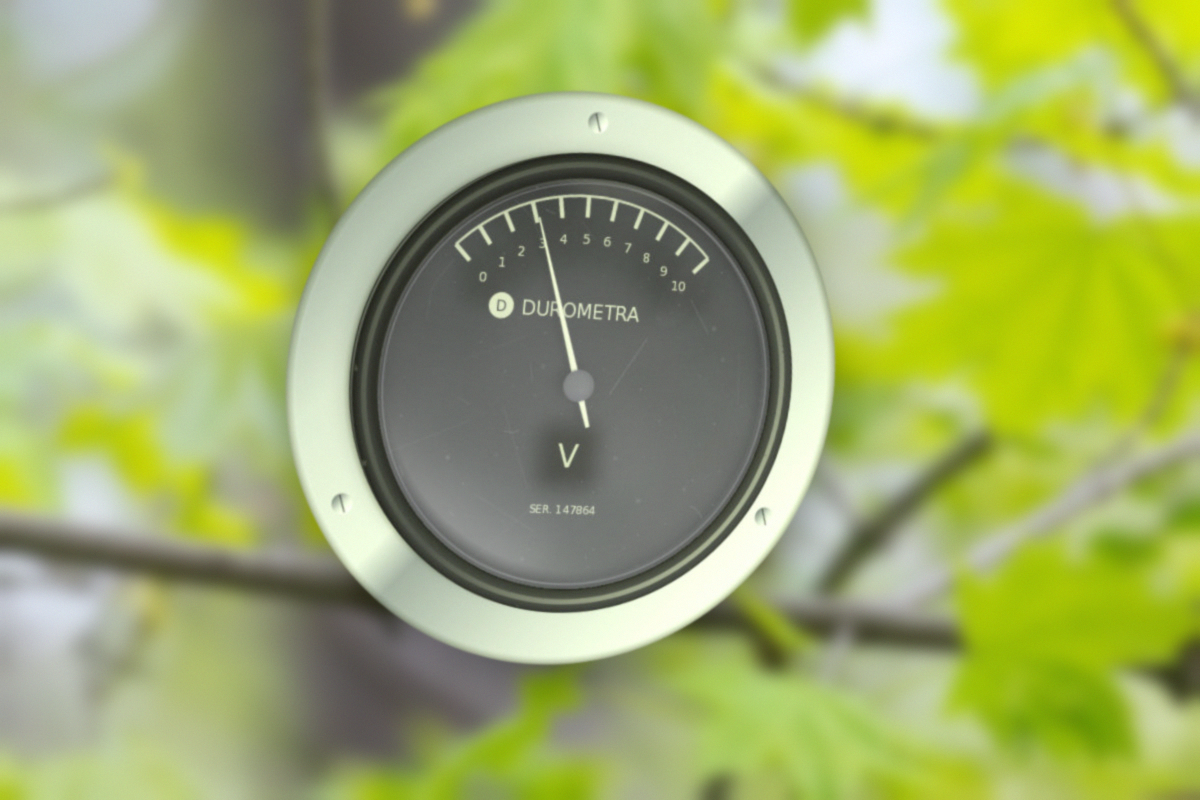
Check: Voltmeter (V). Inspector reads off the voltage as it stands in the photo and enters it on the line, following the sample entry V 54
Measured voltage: V 3
